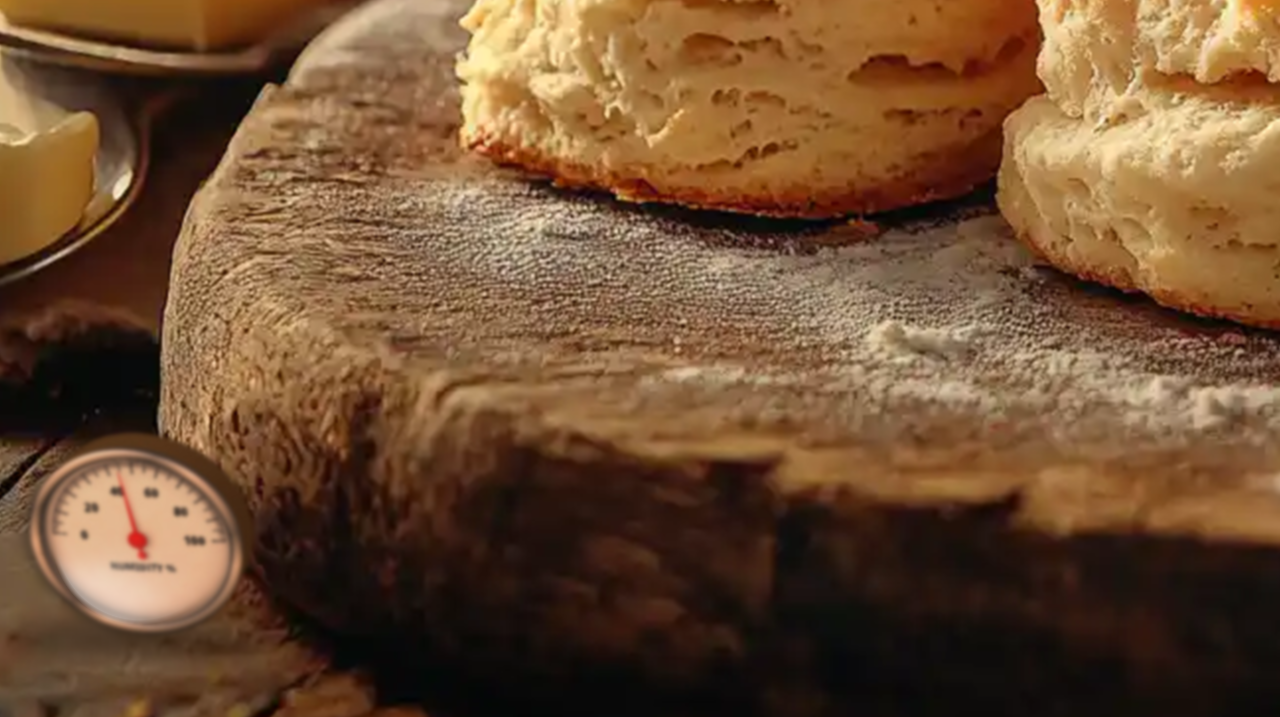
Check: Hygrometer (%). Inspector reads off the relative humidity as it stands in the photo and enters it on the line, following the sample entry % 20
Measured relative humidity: % 45
